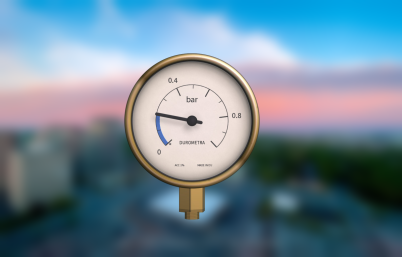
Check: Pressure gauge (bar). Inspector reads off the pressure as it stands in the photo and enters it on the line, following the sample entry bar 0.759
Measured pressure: bar 0.2
